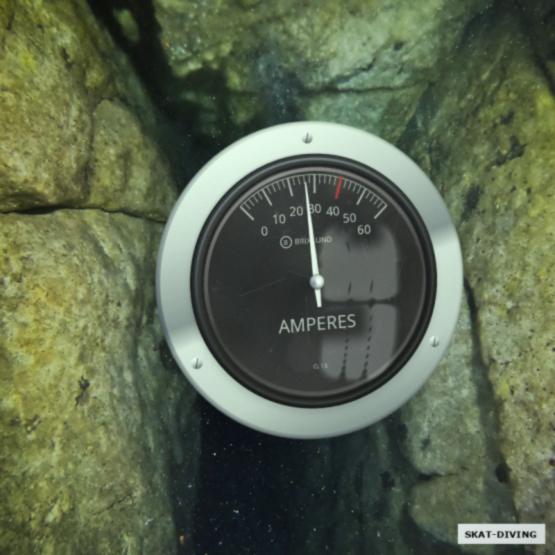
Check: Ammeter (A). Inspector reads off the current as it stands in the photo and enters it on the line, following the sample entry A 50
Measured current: A 26
